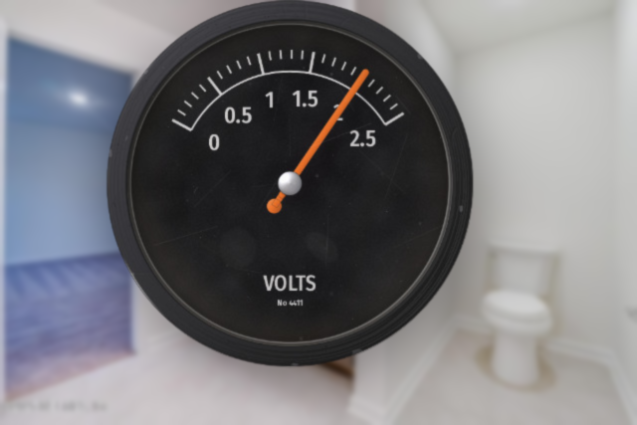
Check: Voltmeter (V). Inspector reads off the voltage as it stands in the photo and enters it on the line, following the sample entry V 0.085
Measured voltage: V 2
